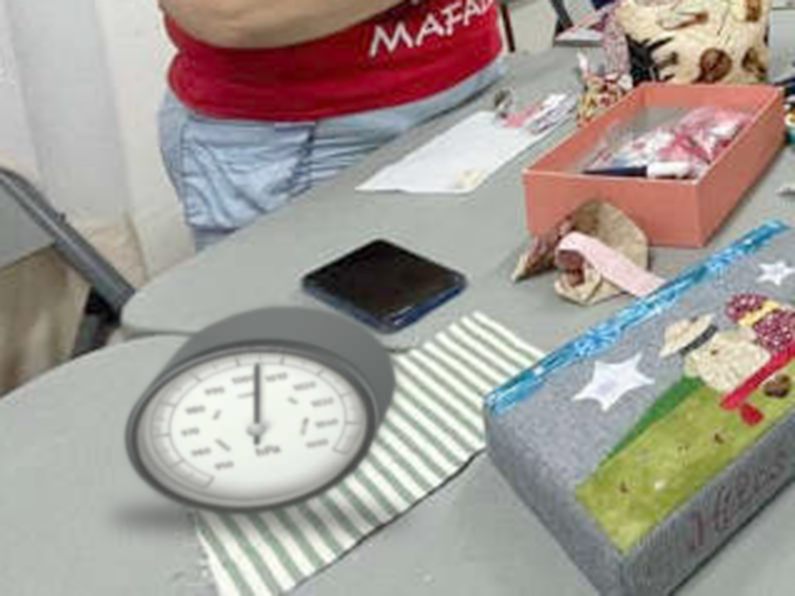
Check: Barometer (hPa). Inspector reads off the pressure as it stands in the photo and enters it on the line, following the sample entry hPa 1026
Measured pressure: hPa 1005
